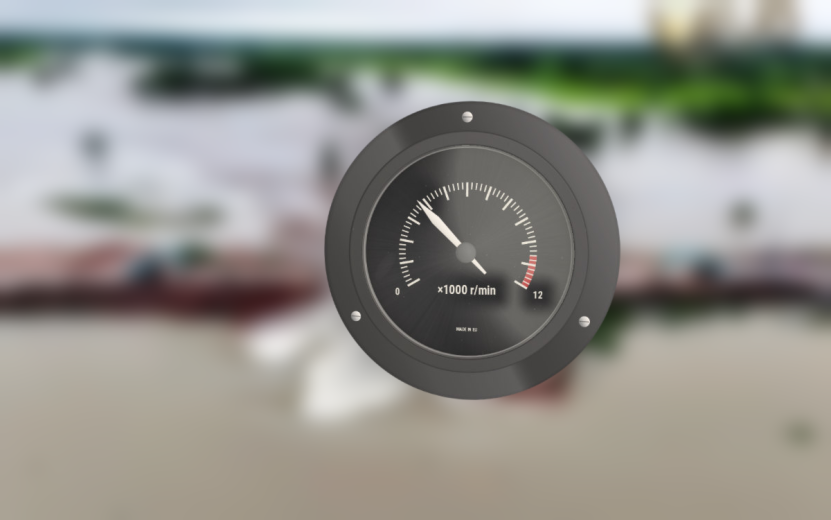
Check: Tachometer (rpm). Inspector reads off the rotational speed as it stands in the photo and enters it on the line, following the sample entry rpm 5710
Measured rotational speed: rpm 3800
